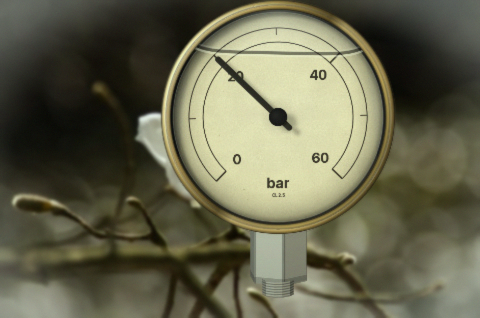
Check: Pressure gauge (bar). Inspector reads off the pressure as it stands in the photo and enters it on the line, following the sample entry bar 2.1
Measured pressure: bar 20
